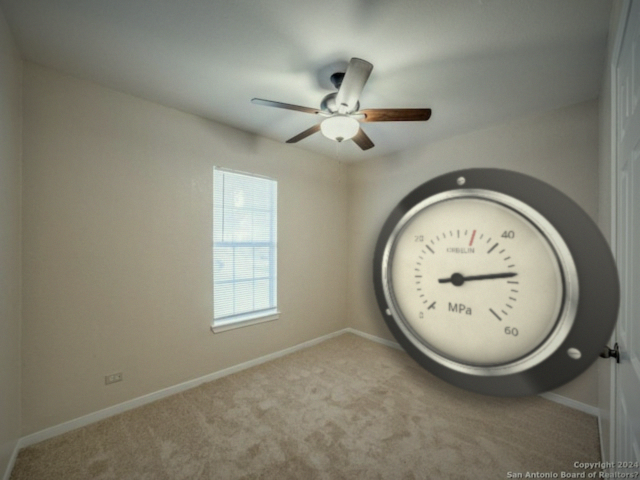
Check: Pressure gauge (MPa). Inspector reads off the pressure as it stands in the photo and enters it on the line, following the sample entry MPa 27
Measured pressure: MPa 48
